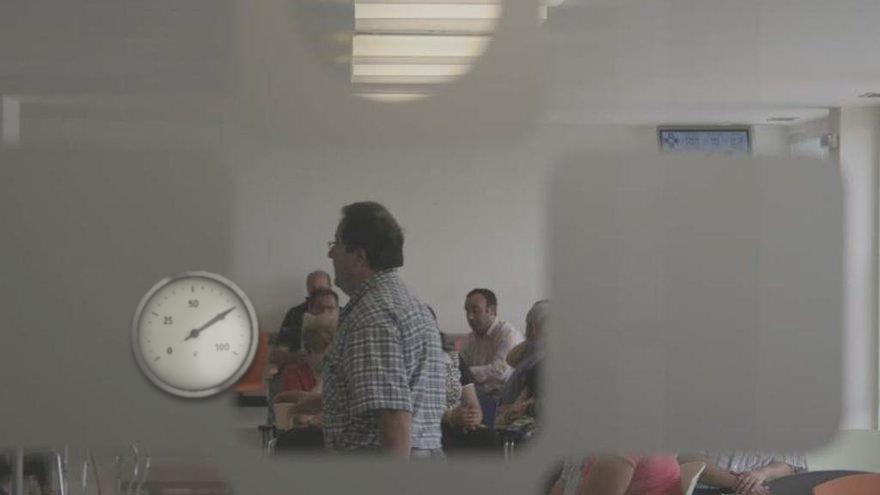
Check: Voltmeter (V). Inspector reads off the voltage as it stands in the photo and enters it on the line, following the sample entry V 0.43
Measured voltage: V 75
